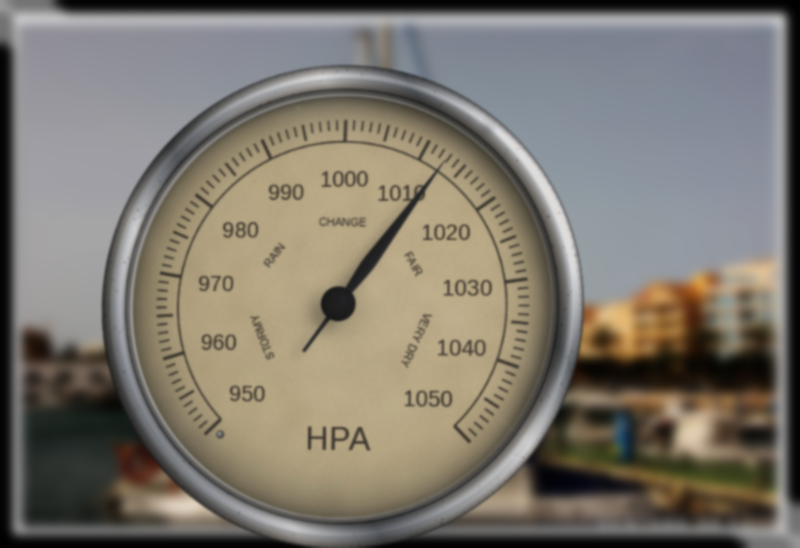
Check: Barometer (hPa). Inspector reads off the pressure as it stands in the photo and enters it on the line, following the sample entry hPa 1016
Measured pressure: hPa 1013
